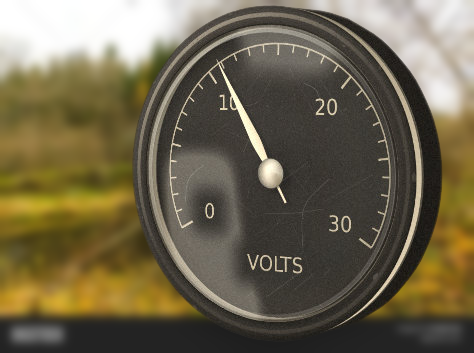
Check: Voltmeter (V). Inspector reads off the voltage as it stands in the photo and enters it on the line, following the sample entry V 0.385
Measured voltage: V 11
